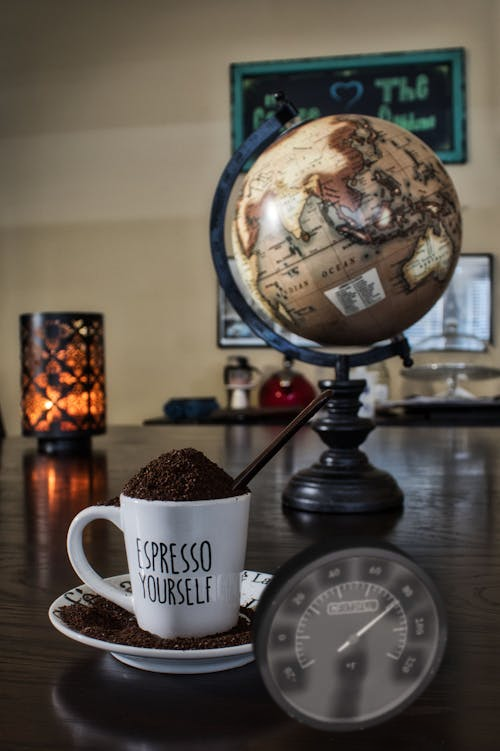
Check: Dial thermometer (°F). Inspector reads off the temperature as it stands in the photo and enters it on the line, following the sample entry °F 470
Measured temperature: °F 80
